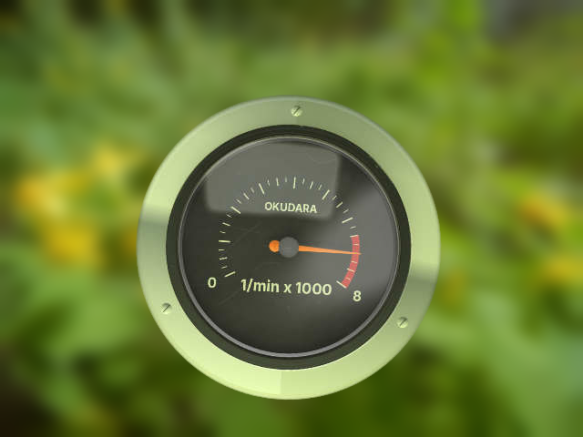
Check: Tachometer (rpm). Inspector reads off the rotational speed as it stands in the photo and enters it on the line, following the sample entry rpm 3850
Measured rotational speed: rpm 7000
